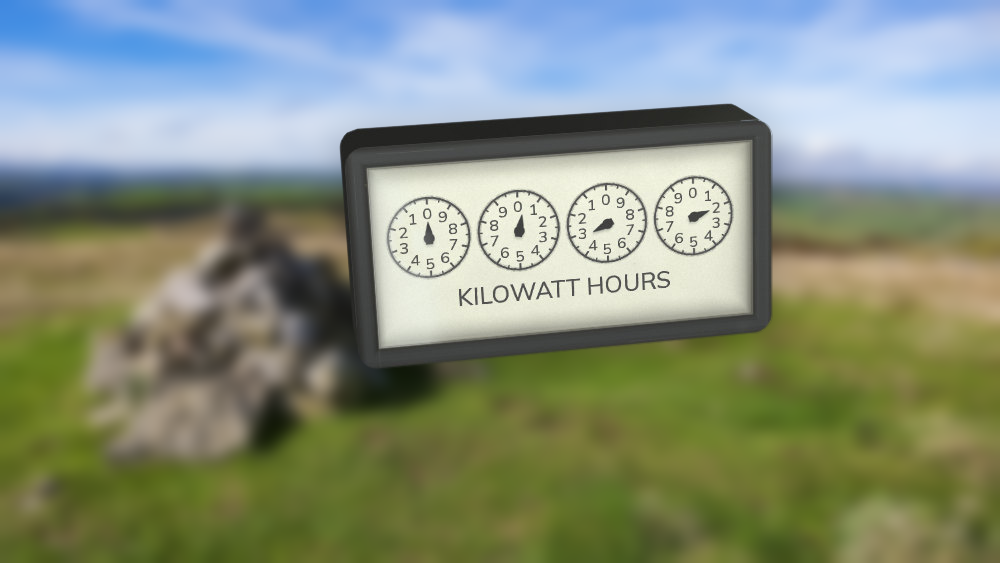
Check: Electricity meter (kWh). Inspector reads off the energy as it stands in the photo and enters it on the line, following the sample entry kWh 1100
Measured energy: kWh 32
